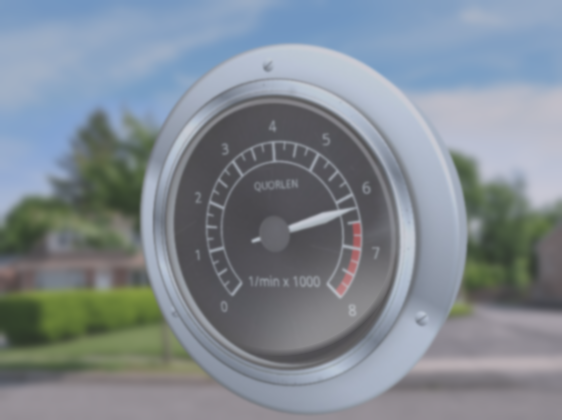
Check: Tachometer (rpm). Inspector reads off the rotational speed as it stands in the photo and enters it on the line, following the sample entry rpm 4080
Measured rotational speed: rpm 6250
